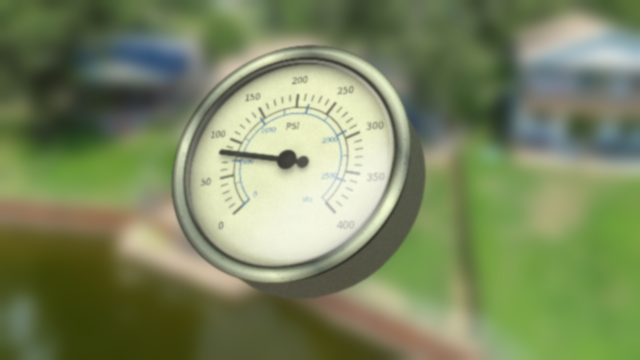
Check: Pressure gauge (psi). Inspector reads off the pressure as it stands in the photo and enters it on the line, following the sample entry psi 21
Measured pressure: psi 80
